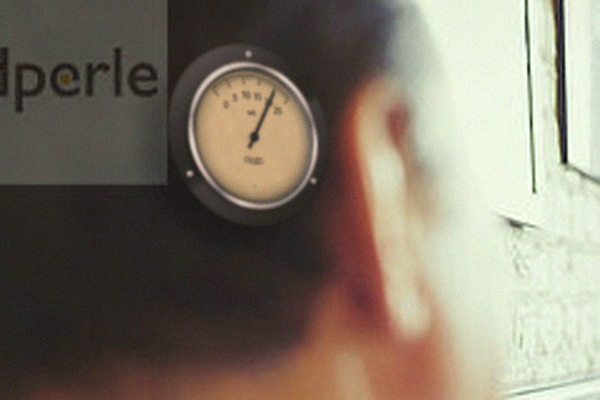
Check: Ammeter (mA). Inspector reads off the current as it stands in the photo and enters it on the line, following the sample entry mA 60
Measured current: mA 20
